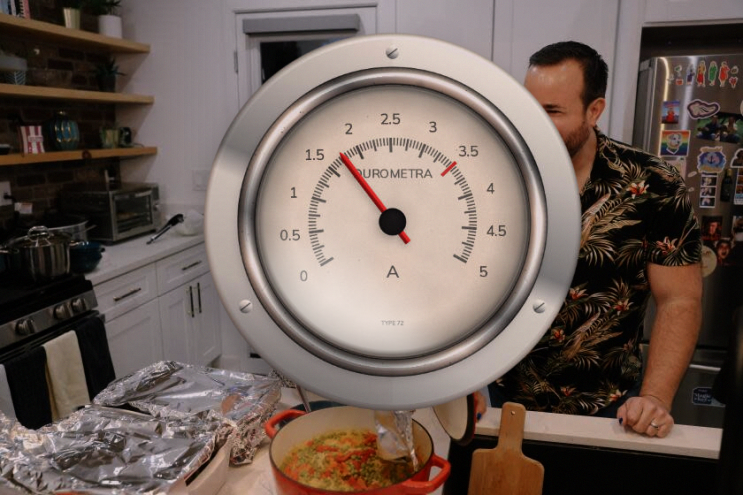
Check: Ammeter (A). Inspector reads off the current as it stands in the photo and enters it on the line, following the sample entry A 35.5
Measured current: A 1.75
